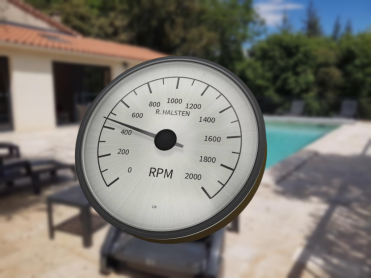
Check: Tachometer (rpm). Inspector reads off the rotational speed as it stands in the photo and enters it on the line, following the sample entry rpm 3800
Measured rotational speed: rpm 450
